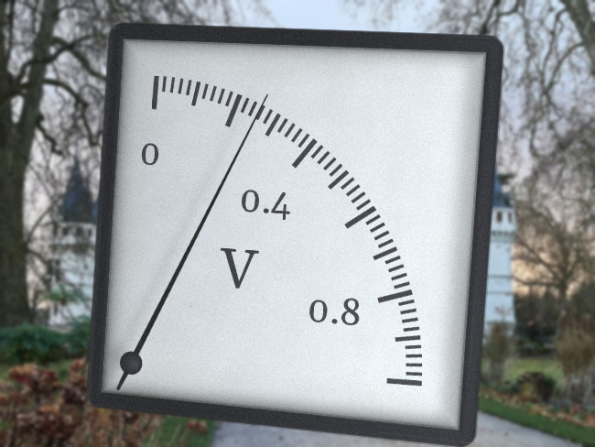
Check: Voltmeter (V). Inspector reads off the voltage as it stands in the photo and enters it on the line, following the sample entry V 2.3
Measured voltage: V 0.26
